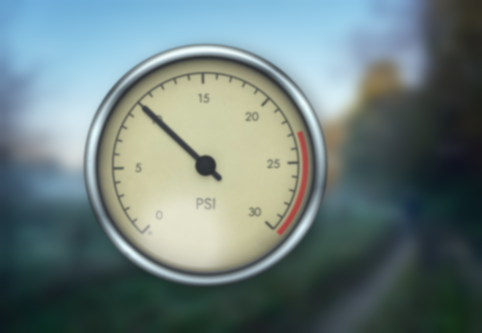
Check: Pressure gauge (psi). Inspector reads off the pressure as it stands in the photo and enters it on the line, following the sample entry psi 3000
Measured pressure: psi 10
